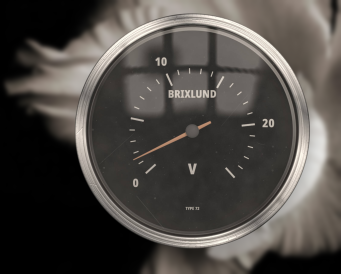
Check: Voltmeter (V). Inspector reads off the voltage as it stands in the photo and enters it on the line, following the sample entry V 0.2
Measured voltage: V 1.5
